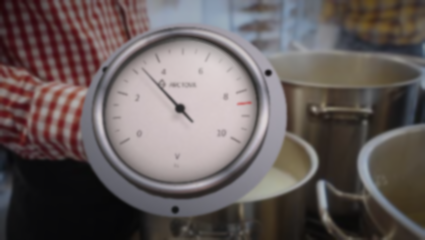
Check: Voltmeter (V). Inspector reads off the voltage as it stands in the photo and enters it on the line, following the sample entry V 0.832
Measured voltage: V 3.25
